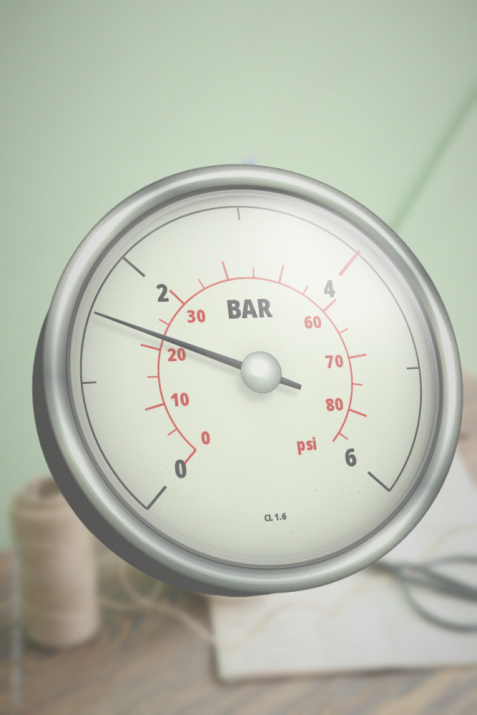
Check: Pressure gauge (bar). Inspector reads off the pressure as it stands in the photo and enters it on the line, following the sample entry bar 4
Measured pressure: bar 1.5
